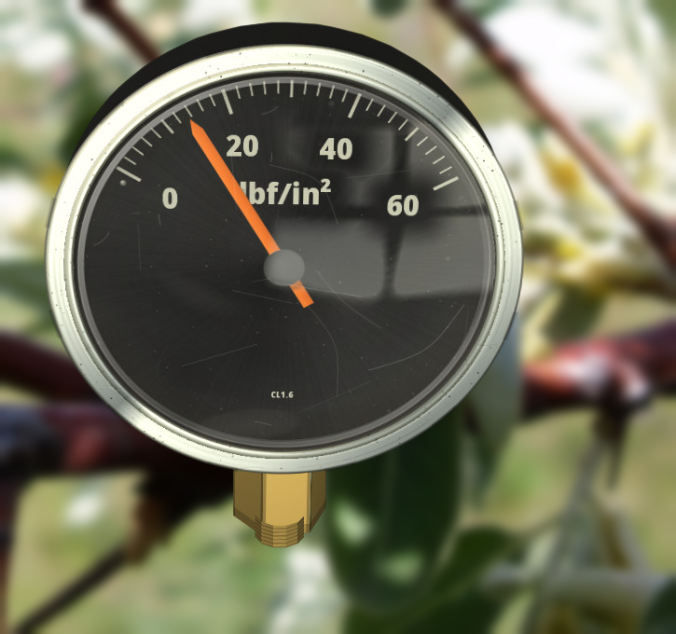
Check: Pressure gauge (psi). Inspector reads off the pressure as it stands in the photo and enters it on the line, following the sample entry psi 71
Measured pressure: psi 14
